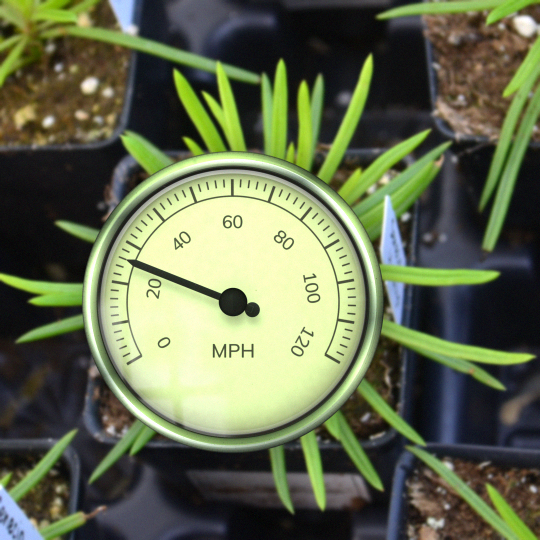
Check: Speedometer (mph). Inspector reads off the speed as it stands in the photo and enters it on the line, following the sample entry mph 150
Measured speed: mph 26
